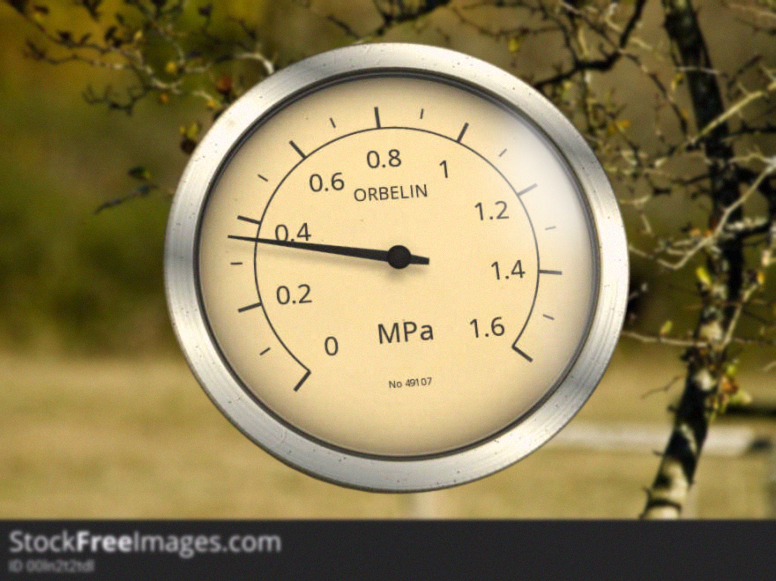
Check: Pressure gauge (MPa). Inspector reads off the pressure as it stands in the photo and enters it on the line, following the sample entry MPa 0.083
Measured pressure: MPa 0.35
